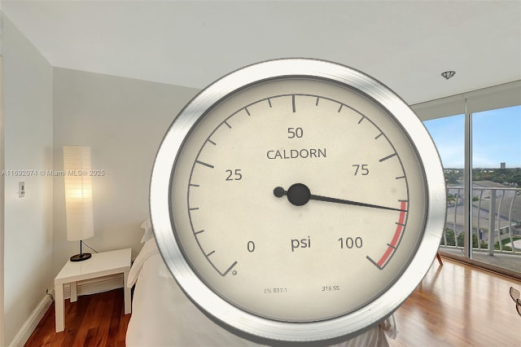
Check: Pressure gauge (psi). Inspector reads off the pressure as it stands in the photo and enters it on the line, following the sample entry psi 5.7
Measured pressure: psi 87.5
